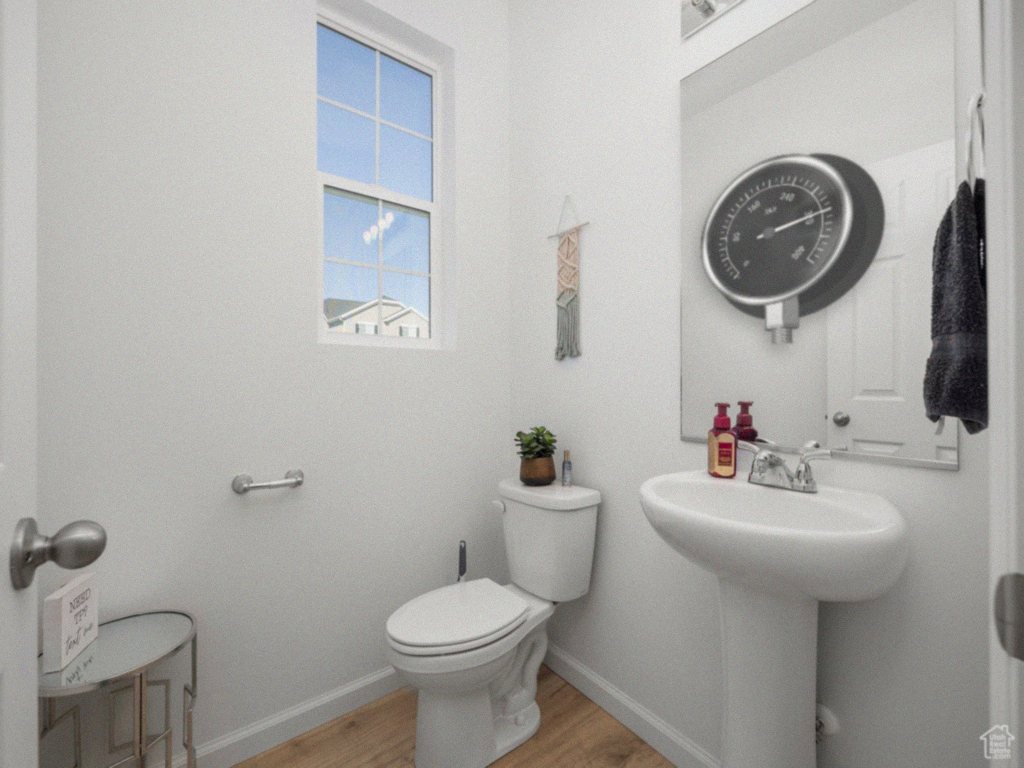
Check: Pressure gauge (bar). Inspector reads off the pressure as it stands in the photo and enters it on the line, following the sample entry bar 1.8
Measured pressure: bar 320
